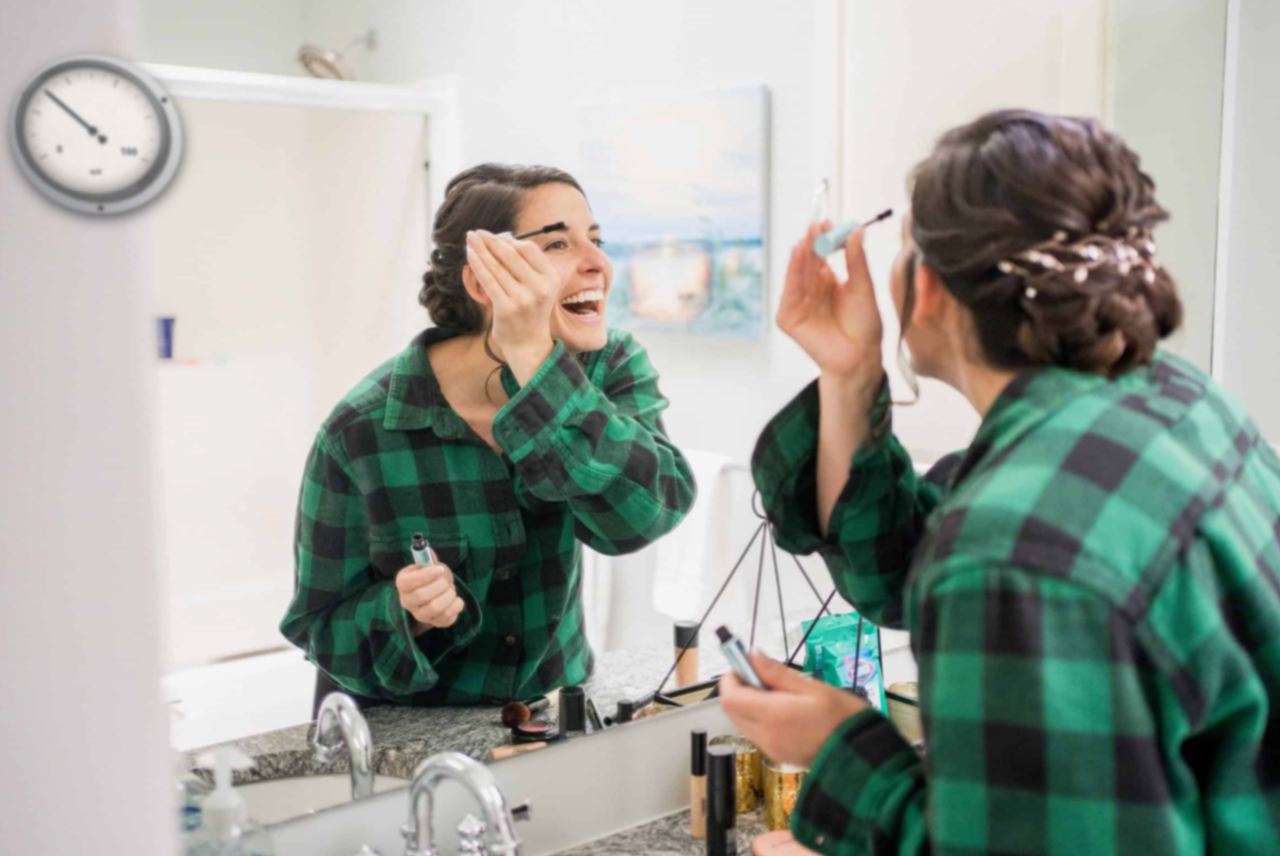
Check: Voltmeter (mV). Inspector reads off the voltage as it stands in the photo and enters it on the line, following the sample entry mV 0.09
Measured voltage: mV 30
